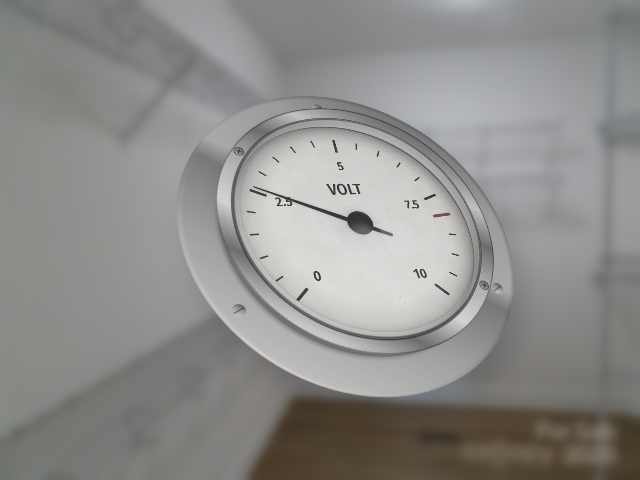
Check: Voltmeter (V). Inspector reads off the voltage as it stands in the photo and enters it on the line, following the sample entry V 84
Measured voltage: V 2.5
